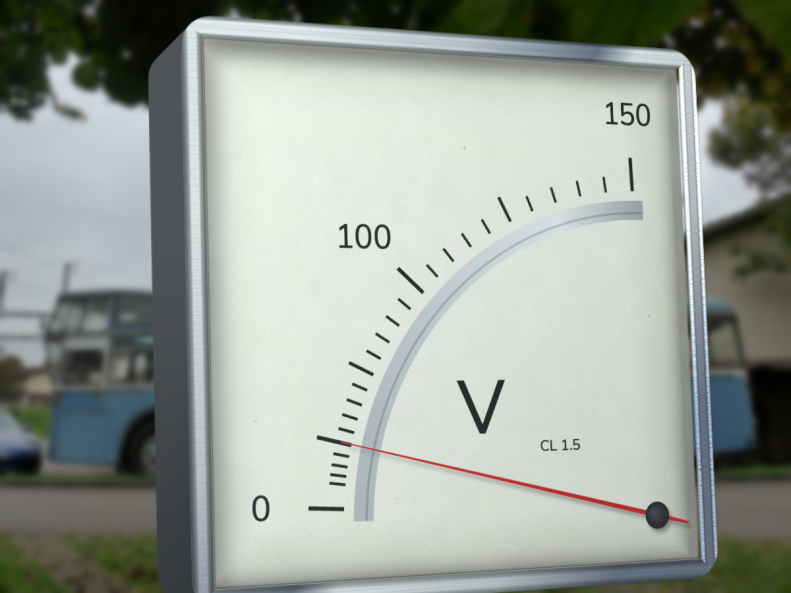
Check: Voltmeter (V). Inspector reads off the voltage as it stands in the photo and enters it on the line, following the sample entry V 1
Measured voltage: V 50
